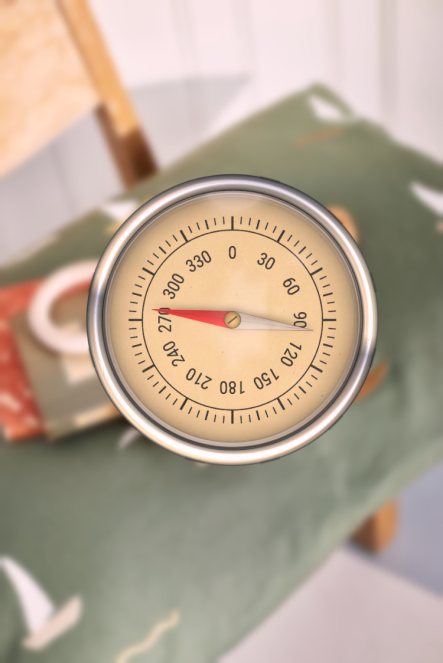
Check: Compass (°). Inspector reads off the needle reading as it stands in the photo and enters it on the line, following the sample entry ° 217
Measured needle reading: ° 277.5
